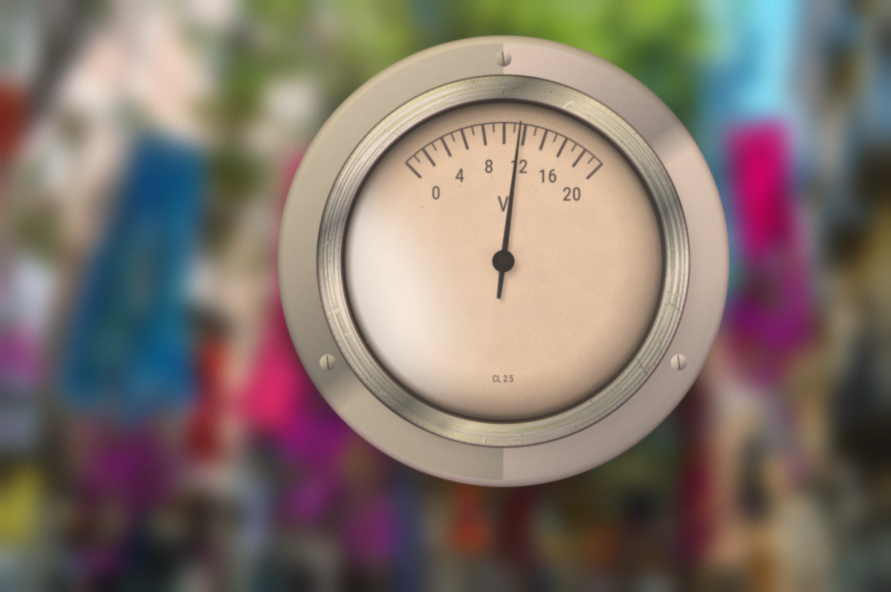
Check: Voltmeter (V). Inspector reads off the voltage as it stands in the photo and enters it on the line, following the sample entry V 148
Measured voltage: V 11.5
